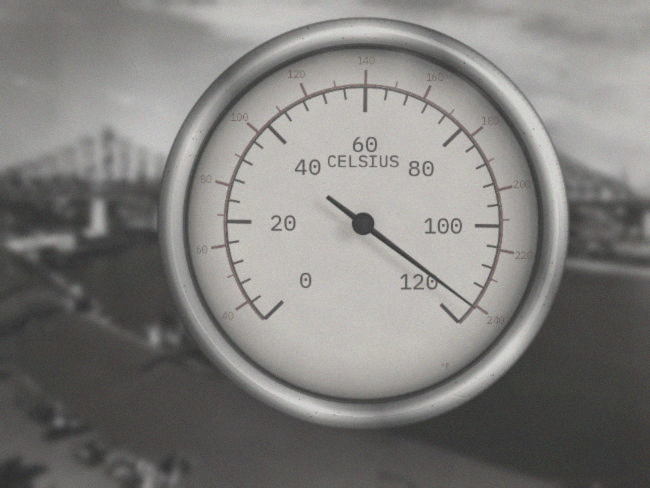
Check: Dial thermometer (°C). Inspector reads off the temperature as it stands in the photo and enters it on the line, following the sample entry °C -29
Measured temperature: °C 116
